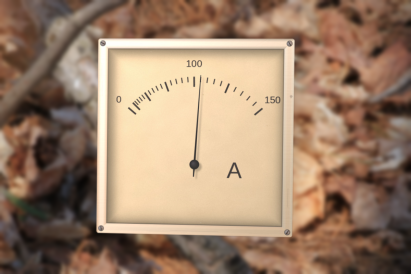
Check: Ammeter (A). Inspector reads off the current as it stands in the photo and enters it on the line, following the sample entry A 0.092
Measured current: A 105
